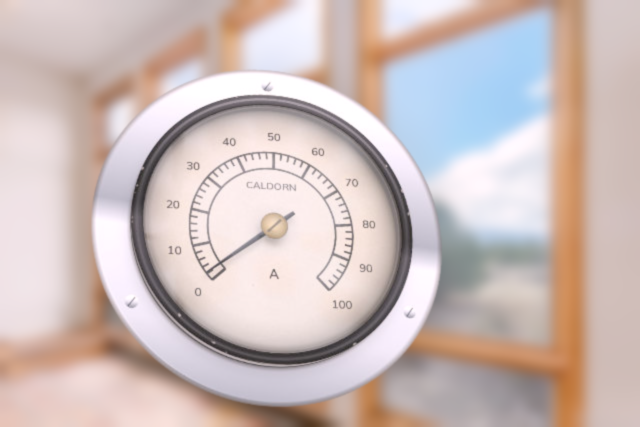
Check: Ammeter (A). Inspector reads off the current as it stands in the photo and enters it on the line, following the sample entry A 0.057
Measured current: A 2
